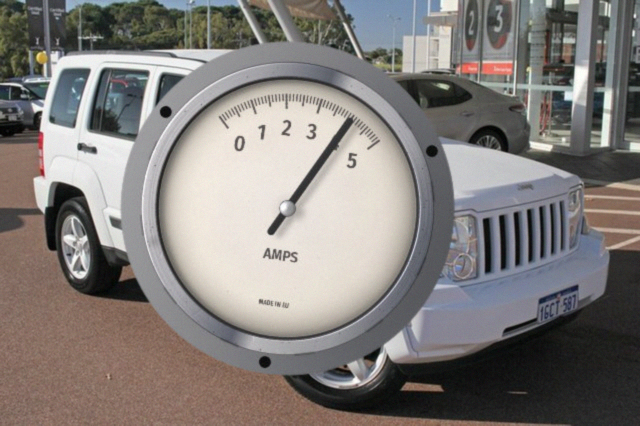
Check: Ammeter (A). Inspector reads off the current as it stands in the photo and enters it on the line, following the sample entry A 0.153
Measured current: A 4
